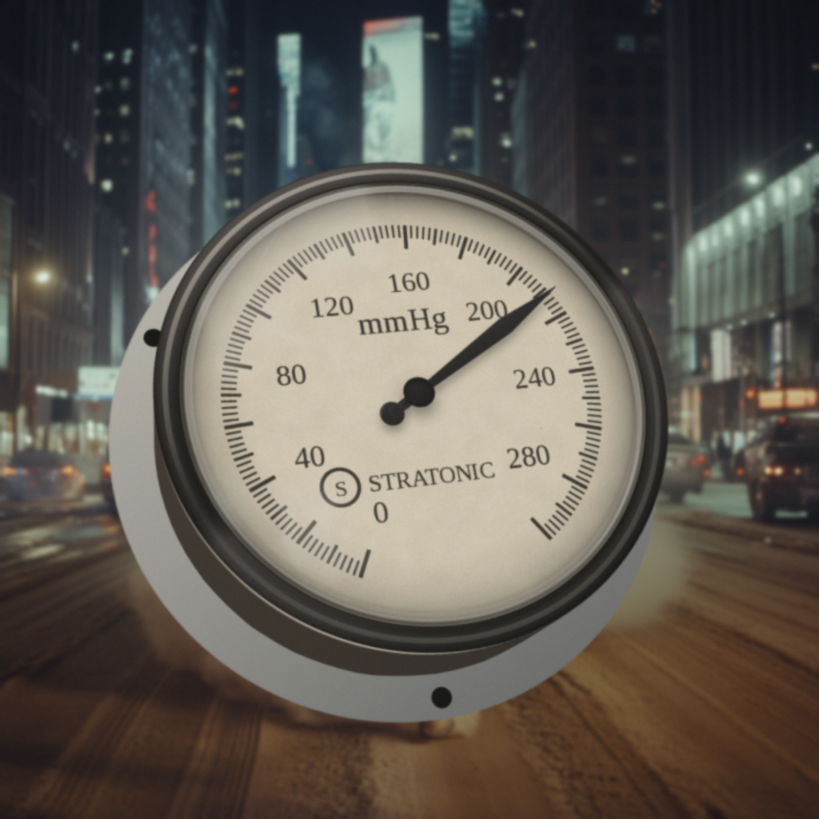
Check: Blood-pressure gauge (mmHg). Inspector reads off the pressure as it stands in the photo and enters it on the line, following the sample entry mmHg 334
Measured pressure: mmHg 212
